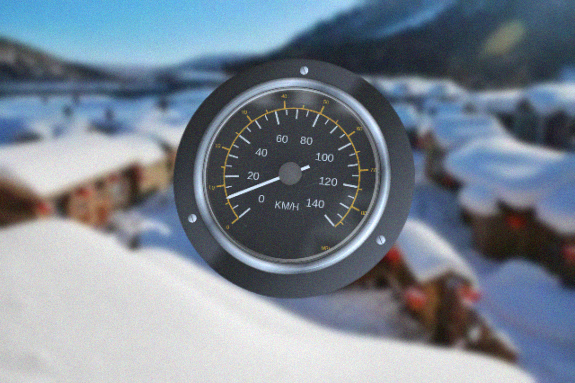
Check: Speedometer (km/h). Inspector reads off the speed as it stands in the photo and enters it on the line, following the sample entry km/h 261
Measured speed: km/h 10
